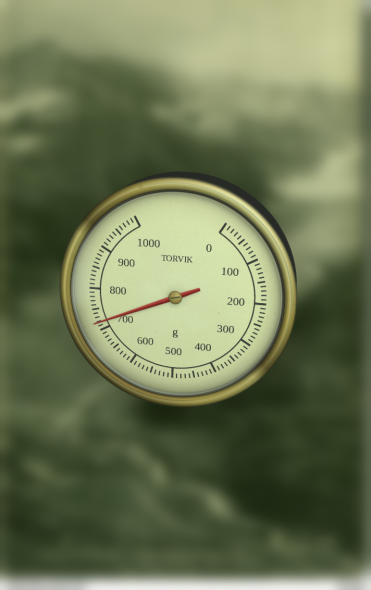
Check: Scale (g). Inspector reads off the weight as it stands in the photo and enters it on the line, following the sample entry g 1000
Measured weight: g 720
